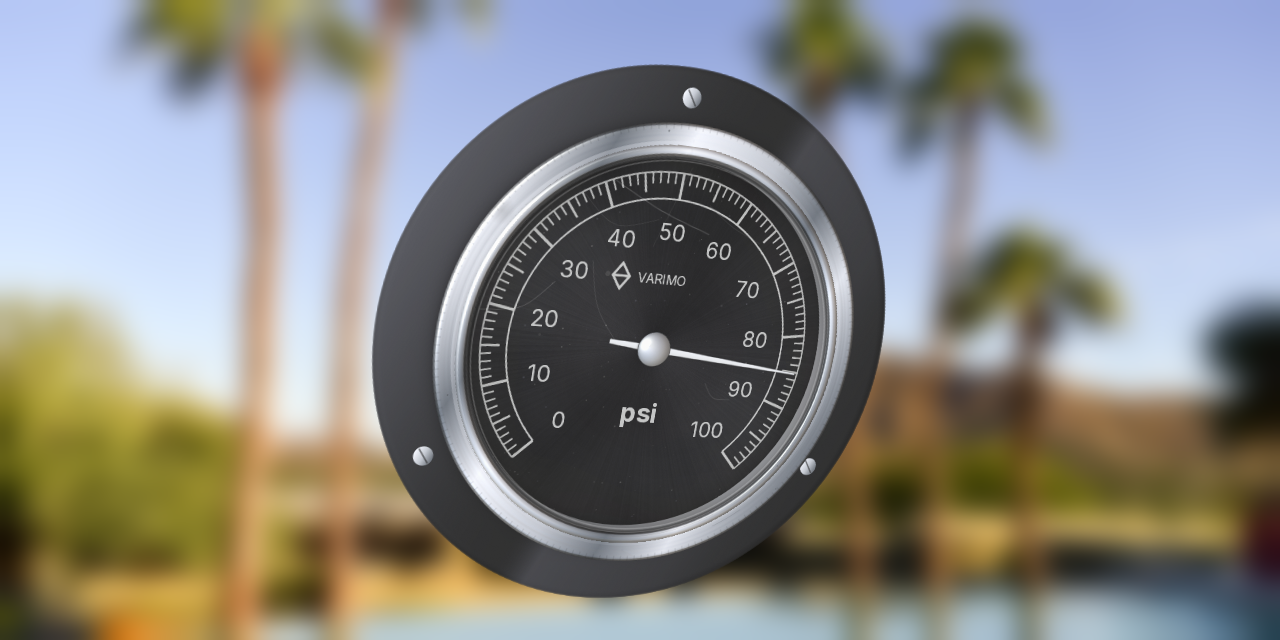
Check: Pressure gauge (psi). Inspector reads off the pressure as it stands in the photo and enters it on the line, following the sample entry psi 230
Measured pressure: psi 85
